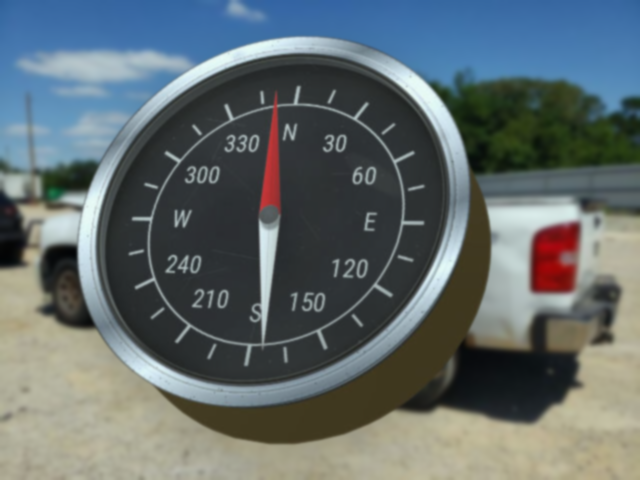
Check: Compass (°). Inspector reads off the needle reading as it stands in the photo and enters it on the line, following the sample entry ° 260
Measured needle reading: ° 352.5
